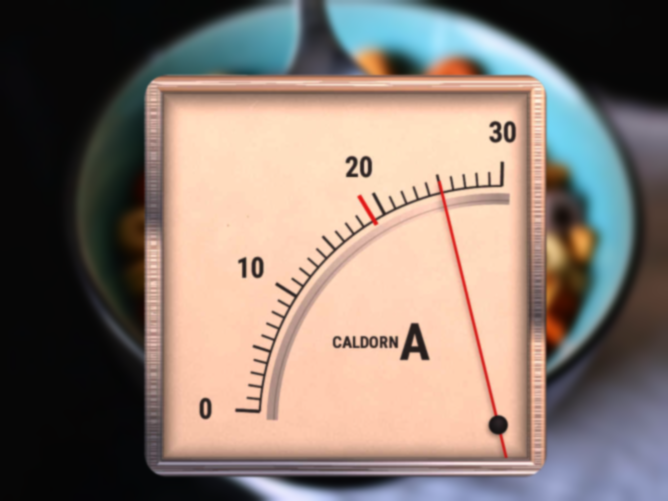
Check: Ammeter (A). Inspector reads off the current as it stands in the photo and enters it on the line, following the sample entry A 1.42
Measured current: A 25
